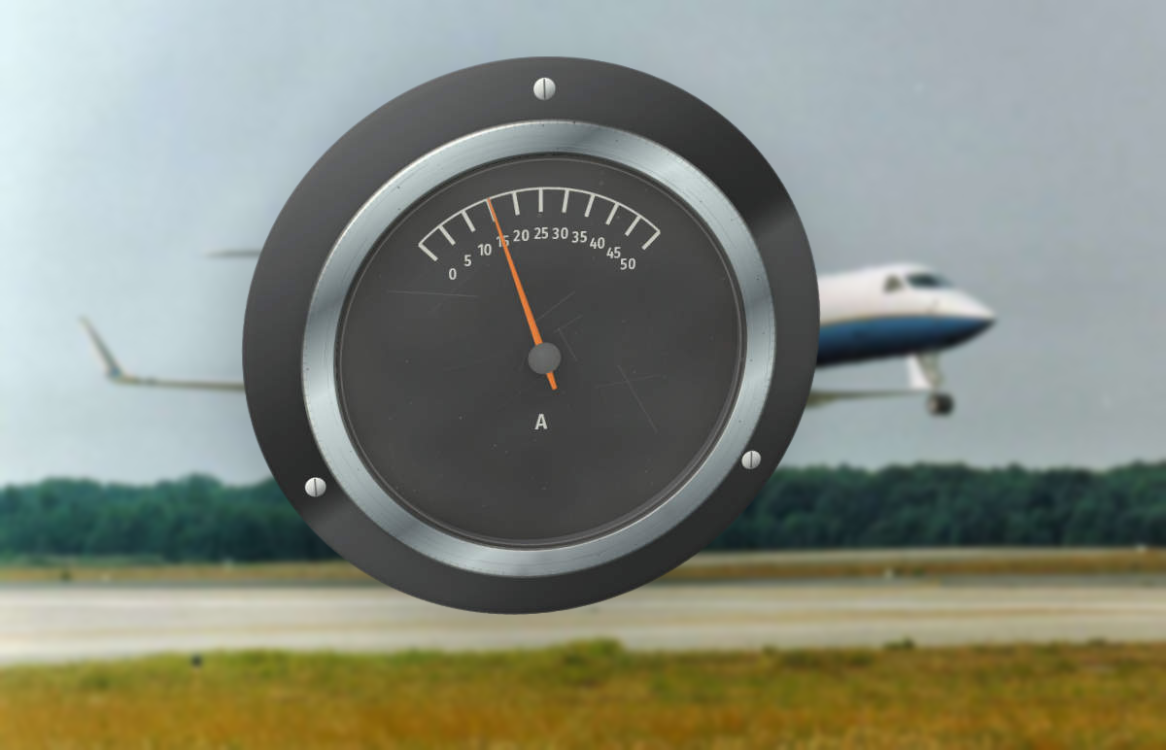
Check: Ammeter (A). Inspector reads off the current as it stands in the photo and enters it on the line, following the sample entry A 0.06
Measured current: A 15
